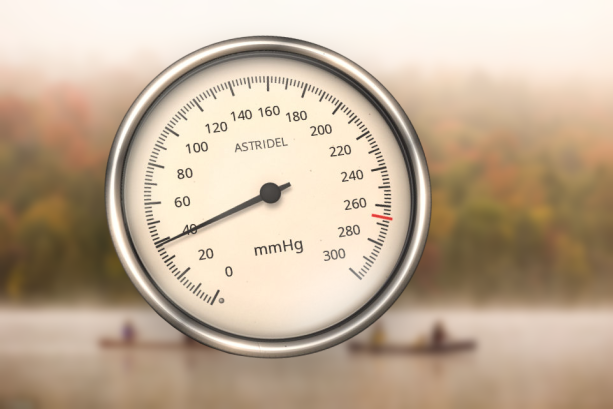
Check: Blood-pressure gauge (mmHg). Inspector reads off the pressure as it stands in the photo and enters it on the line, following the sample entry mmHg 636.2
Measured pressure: mmHg 38
